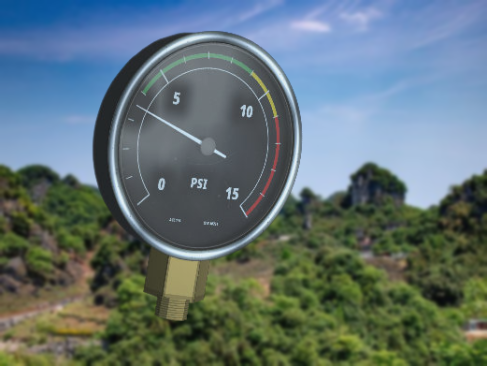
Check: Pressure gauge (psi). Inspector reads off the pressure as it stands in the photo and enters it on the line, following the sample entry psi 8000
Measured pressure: psi 3.5
